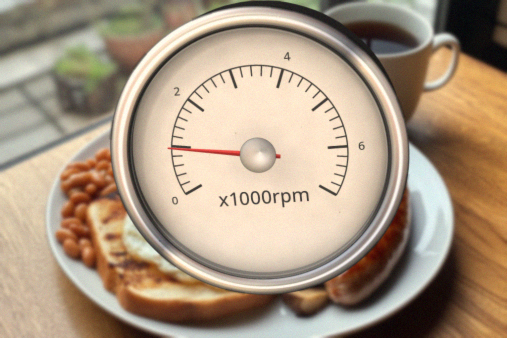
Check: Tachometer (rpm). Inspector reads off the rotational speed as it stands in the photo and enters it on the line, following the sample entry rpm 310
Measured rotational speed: rpm 1000
